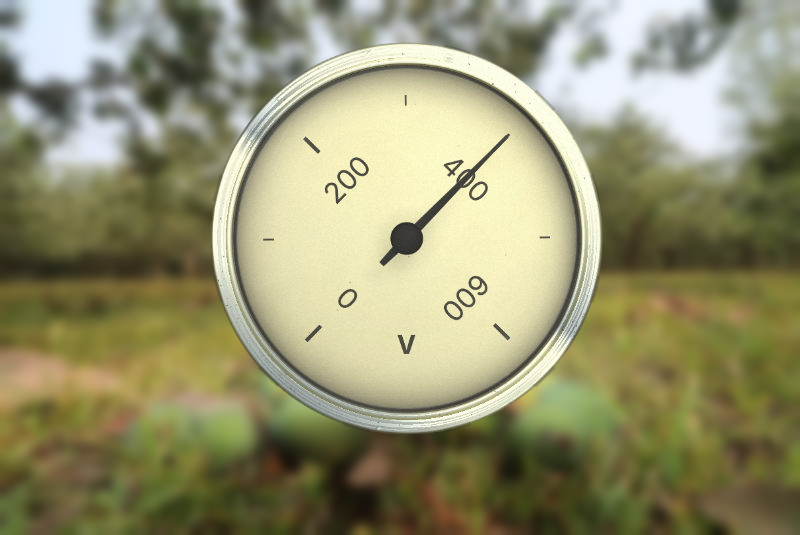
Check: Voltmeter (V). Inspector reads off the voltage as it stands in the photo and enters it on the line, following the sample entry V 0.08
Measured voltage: V 400
